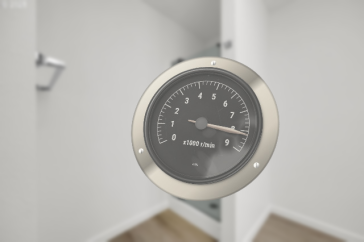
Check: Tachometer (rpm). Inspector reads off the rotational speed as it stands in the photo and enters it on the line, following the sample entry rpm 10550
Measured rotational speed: rpm 8200
